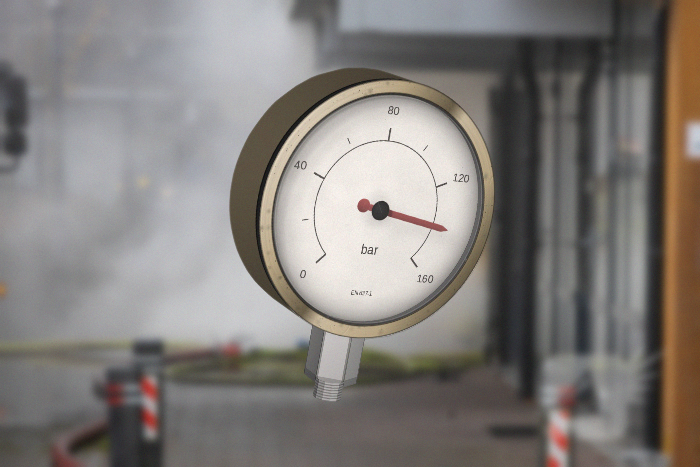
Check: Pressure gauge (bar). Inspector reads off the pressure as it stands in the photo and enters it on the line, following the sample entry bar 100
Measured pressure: bar 140
